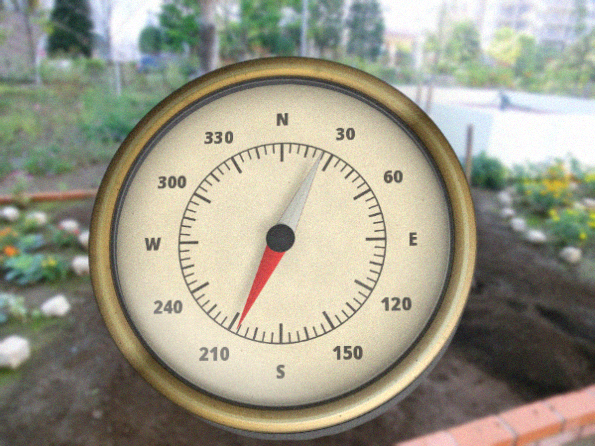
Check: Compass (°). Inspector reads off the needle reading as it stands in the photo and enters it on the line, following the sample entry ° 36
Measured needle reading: ° 205
